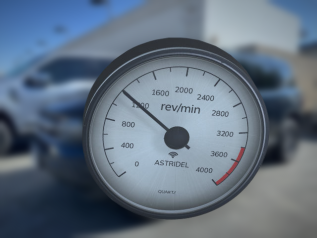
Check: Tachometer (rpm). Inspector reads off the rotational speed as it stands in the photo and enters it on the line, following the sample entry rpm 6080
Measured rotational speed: rpm 1200
